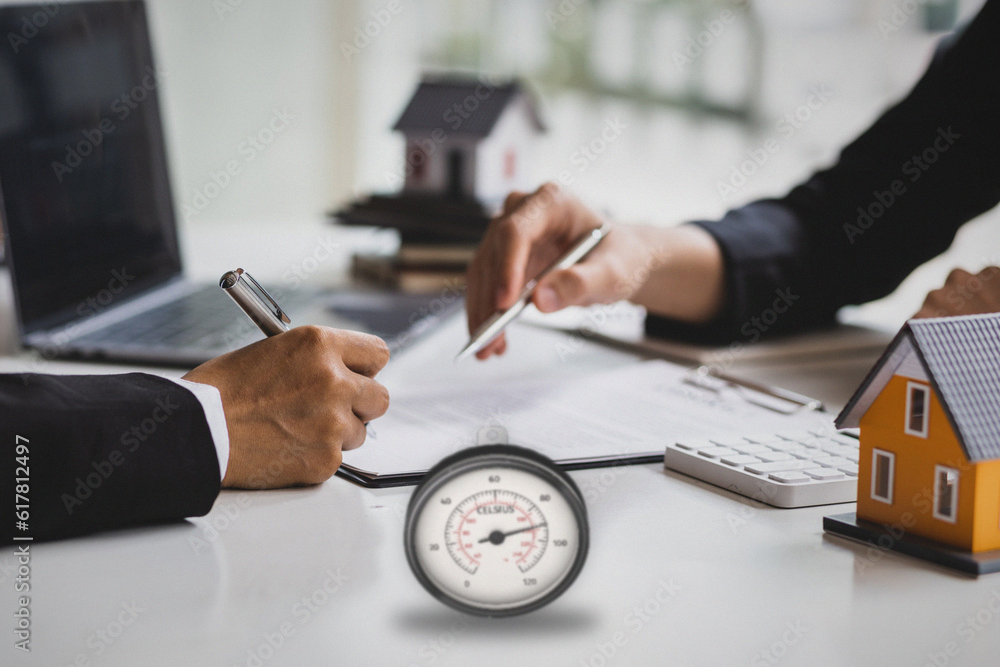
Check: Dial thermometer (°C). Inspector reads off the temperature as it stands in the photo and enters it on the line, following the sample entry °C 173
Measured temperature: °C 90
